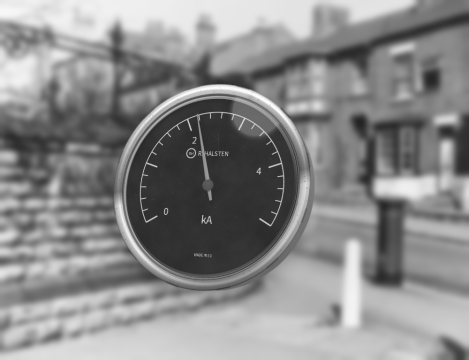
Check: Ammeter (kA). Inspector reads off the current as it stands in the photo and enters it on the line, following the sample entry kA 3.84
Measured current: kA 2.2
